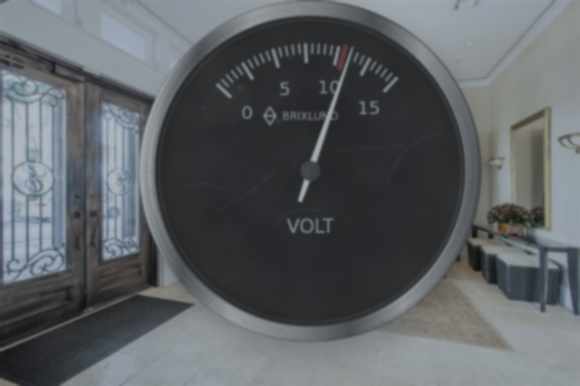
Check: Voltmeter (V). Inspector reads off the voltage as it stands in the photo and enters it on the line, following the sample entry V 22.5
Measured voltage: V 11
